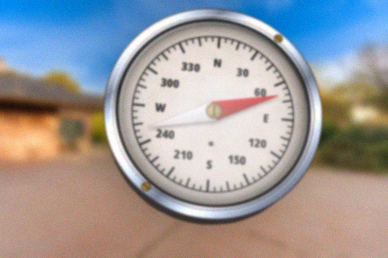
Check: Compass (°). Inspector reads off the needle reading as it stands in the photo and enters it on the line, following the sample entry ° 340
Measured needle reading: ° 70
